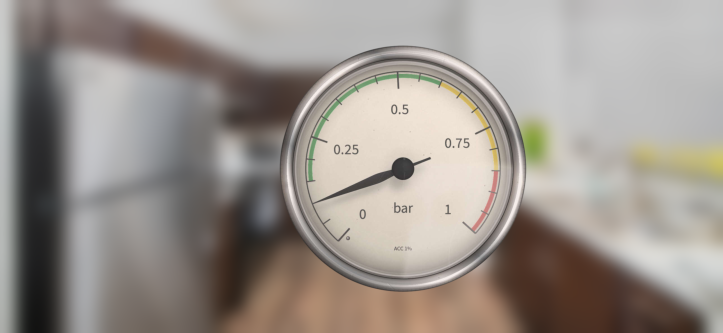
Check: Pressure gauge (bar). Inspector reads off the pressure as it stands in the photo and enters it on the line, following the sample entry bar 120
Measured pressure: bar 0.1
